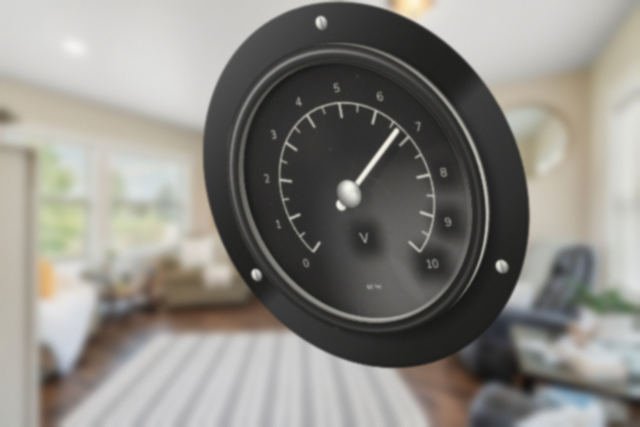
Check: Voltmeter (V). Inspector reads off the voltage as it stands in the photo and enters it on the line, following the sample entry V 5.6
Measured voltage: V 6.75
